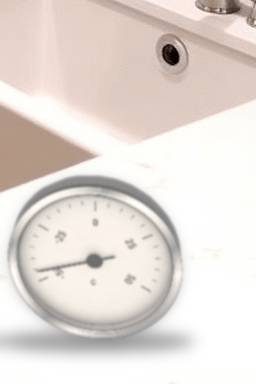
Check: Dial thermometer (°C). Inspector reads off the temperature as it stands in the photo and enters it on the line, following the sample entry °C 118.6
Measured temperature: °C -45
